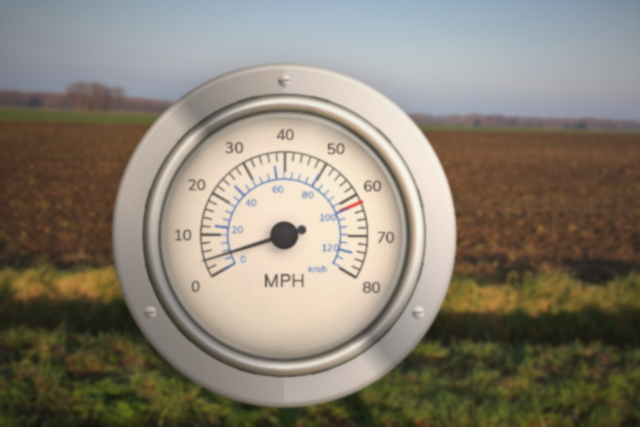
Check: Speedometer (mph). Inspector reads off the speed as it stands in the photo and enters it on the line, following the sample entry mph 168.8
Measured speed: mph 4
